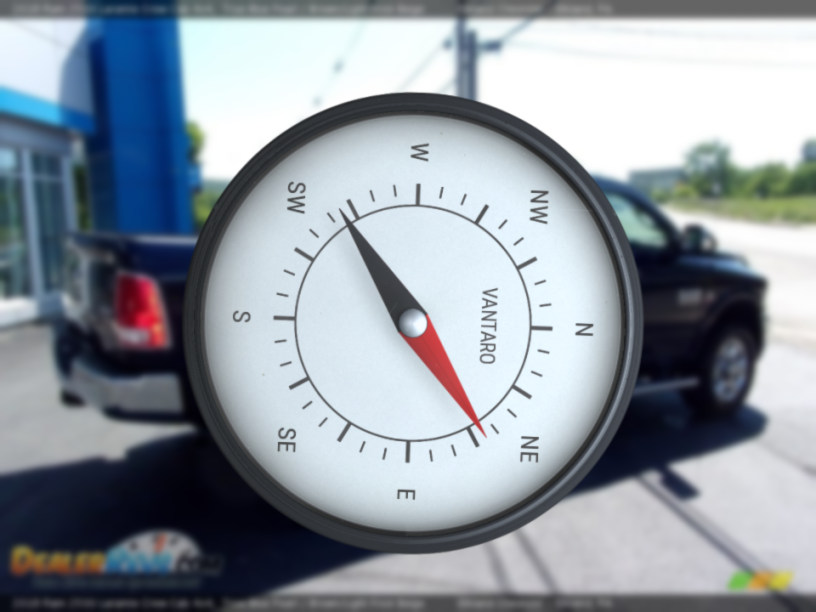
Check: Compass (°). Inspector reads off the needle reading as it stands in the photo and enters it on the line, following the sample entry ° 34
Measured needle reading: ° 55
